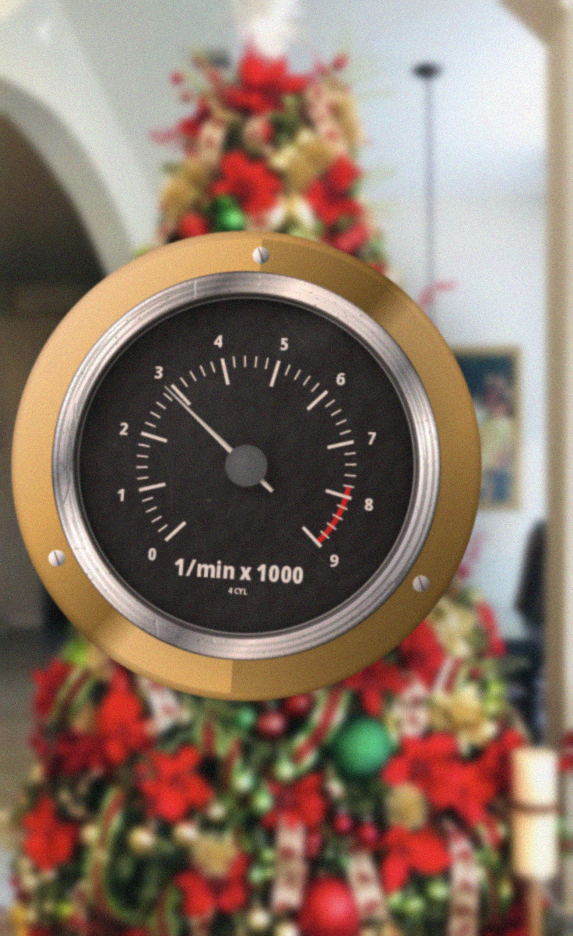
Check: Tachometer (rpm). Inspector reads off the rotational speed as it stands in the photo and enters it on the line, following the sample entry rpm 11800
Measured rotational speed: rpm 2900
